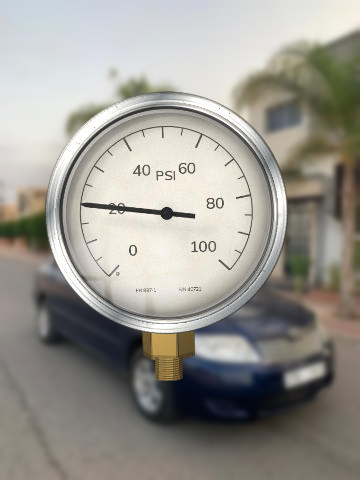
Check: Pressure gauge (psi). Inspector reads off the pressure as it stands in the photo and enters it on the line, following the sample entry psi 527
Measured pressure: psi 20
